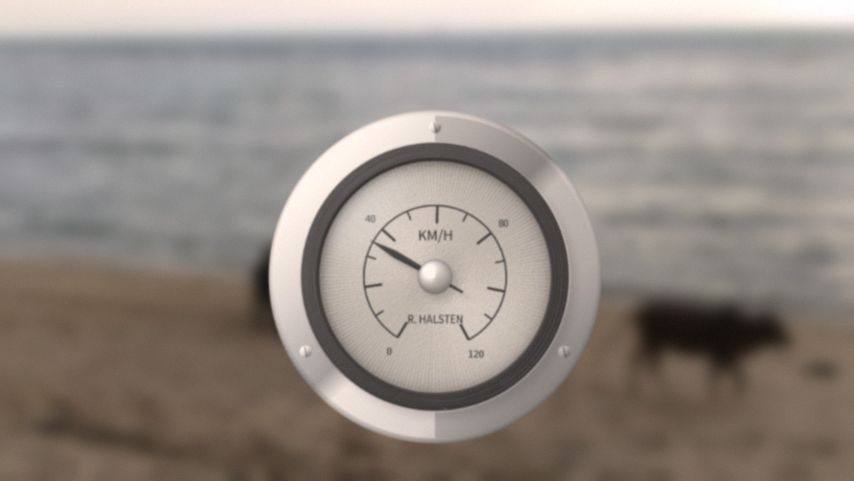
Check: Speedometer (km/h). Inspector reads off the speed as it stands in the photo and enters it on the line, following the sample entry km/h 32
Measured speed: km/h 35
